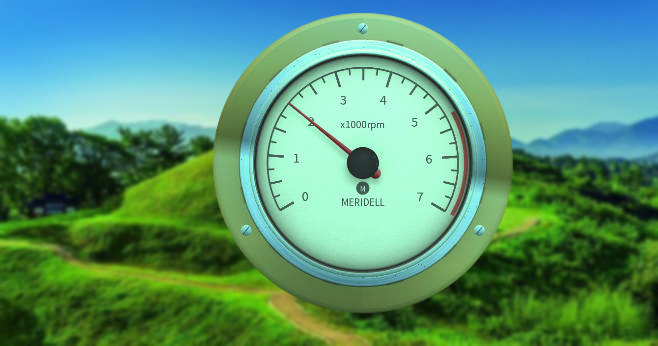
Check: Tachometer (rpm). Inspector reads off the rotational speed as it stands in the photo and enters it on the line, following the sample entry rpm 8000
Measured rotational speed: rpm 2000
